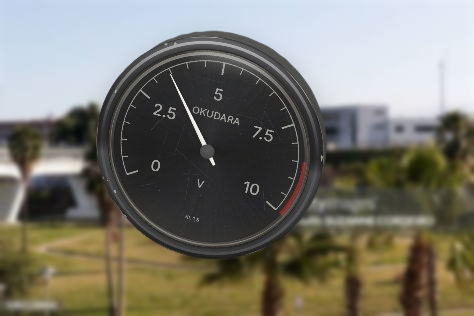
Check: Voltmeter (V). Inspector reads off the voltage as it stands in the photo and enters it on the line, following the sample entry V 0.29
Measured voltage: V 3.5
